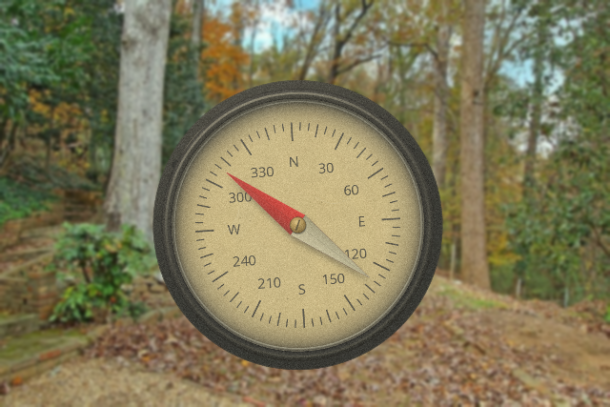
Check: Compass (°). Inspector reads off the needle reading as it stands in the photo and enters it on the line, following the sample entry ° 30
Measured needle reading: ° 310
